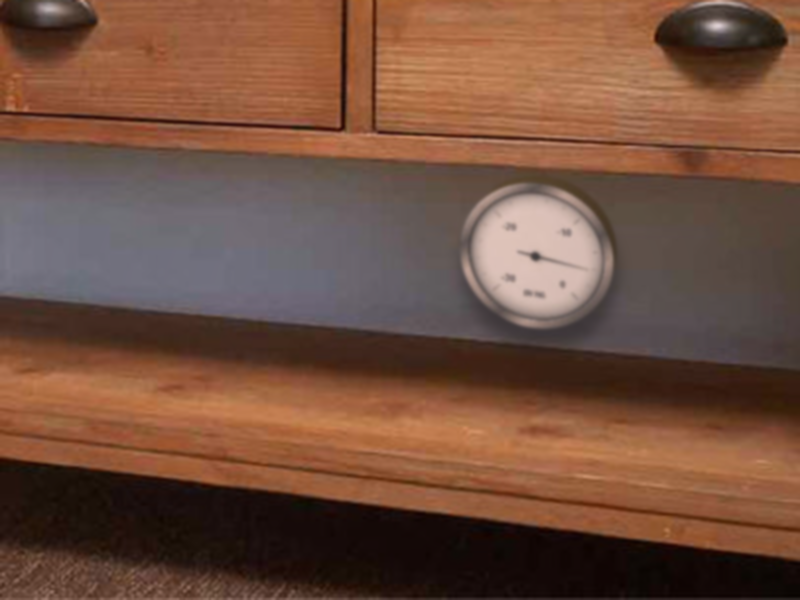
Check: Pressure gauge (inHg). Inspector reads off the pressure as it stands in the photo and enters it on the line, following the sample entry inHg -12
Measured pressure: inHg -4
